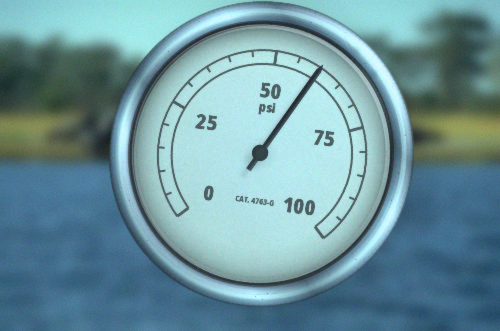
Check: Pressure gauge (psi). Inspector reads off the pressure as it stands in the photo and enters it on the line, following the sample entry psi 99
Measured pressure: psi 60
